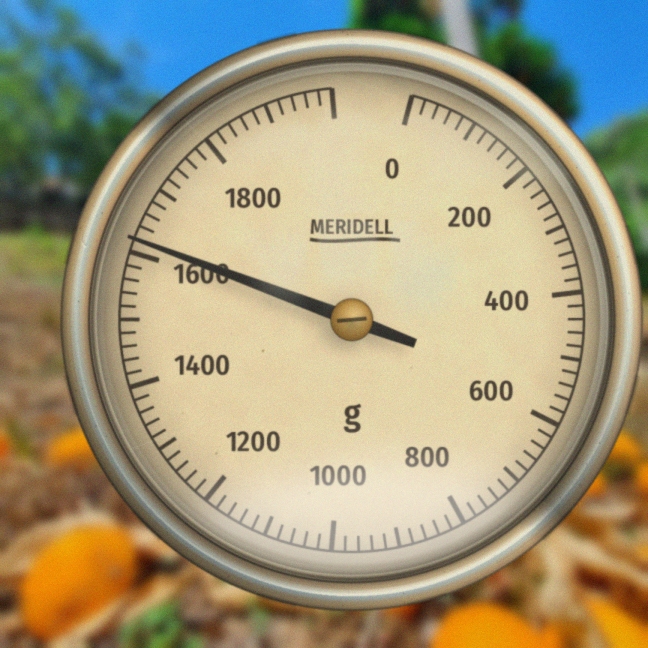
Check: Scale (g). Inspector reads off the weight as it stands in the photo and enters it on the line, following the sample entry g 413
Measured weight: g 1620
